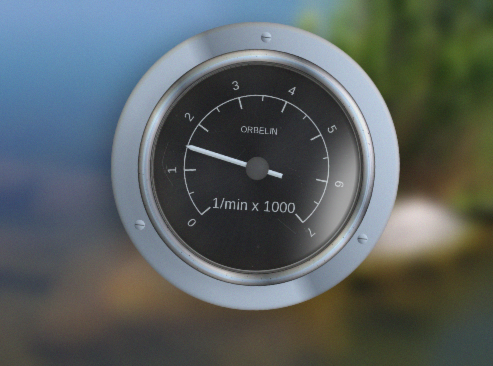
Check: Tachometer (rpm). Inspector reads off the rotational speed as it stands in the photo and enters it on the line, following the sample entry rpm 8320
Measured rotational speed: rpm 1500
